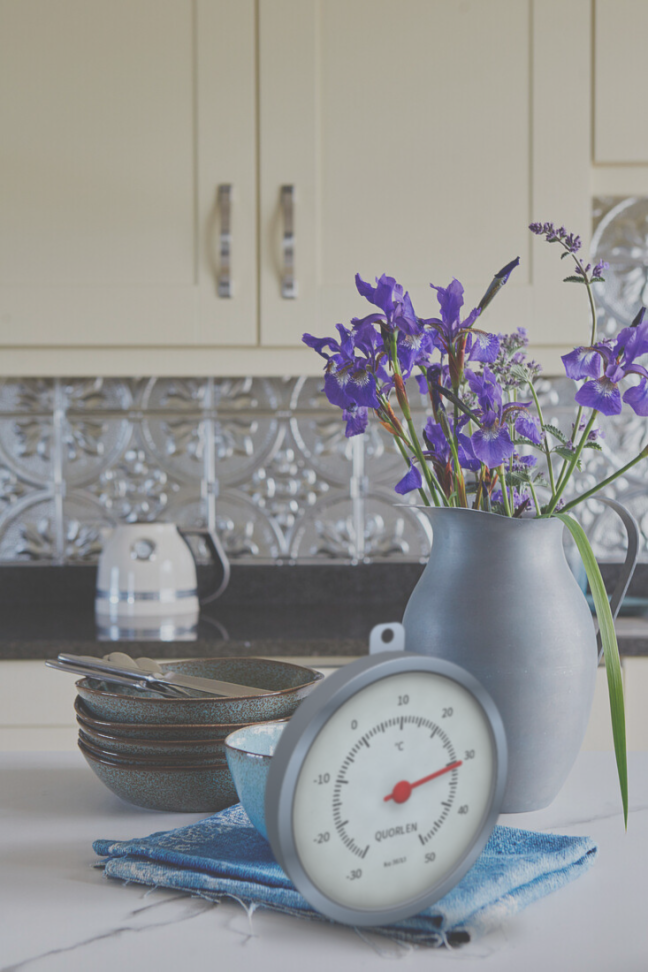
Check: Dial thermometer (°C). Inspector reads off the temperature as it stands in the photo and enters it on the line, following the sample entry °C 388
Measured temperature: °C 30
